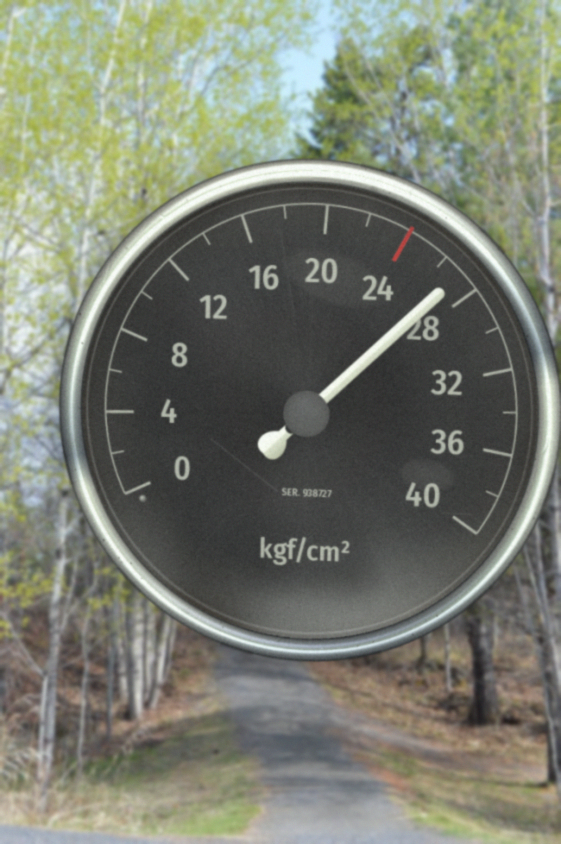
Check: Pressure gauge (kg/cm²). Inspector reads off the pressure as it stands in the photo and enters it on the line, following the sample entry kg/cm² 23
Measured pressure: kg/cm² 27
